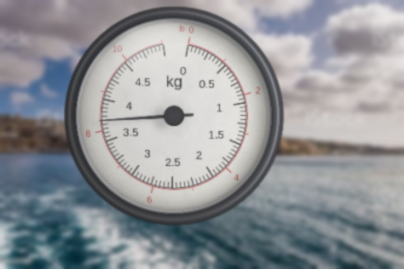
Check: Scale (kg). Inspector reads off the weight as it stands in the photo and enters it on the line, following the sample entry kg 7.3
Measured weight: kg 3.75
